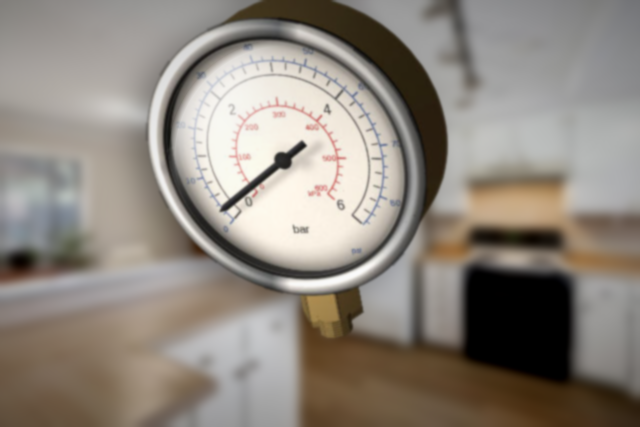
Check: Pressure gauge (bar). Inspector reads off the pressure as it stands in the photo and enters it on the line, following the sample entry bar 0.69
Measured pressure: bar 0.2
